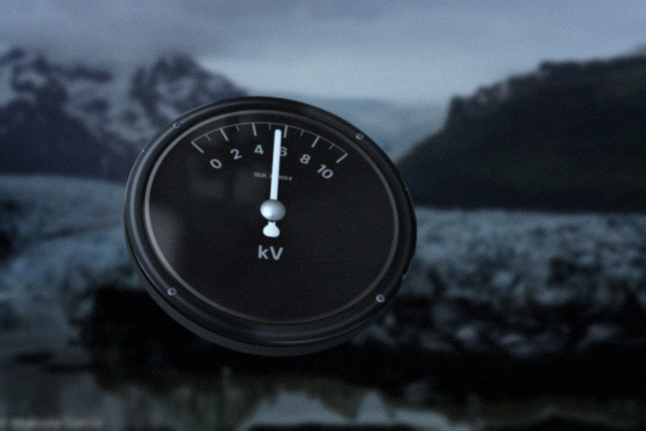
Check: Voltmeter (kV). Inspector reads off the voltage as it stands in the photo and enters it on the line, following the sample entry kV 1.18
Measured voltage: kV 5.5
